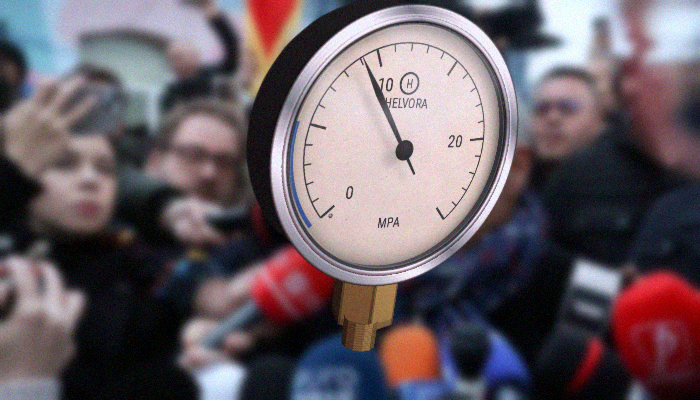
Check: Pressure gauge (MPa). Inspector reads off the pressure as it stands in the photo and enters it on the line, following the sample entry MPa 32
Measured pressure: MPa 9
